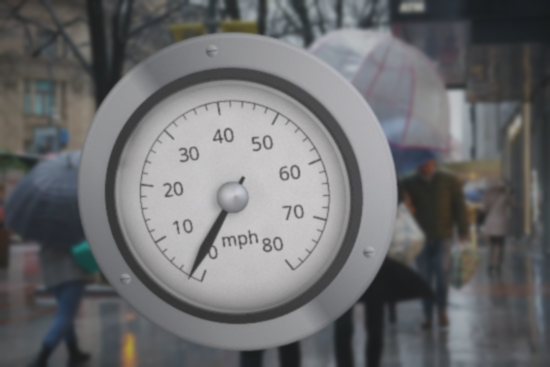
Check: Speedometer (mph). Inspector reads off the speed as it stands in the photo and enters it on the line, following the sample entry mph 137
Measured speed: mph 2
